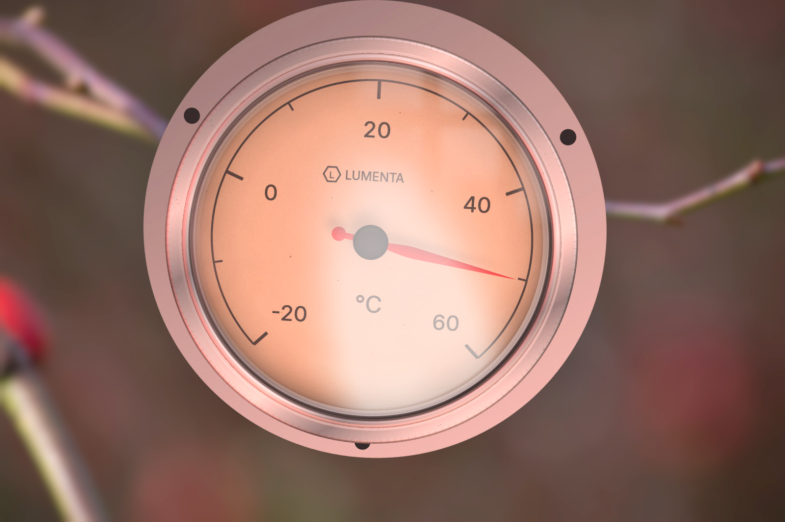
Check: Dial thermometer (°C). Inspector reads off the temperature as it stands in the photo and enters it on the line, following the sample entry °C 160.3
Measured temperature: °C 50
